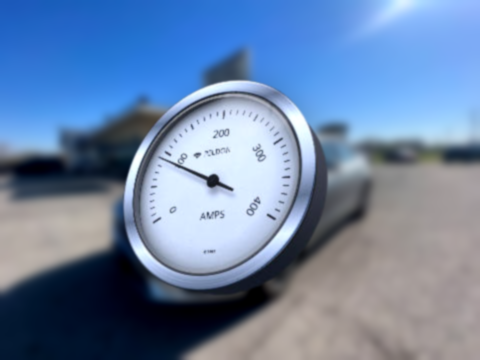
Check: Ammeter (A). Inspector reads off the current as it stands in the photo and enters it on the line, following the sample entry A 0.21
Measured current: A 90
